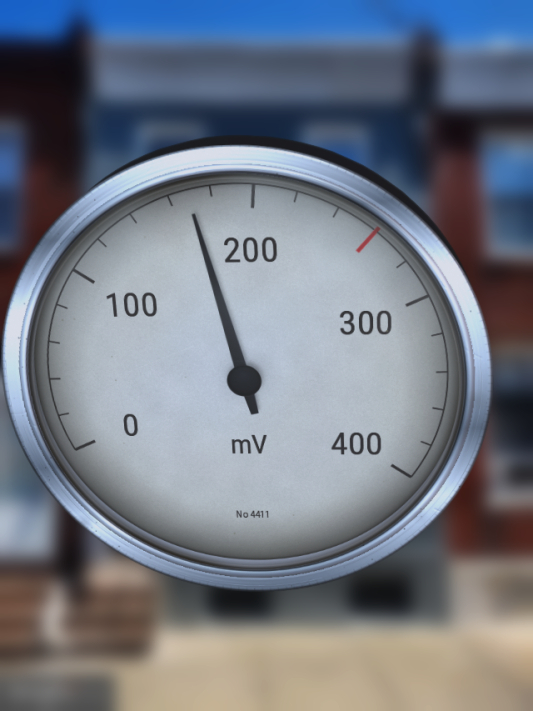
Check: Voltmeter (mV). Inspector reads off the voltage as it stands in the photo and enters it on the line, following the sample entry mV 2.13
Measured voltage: mV 170
